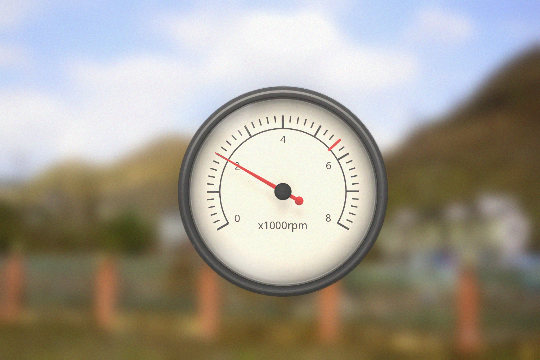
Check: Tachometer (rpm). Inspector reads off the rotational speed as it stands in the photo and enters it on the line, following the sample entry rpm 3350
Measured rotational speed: rpm 2000
